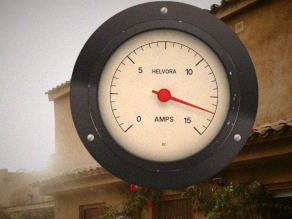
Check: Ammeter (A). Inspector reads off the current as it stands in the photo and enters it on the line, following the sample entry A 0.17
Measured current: A 13.5
